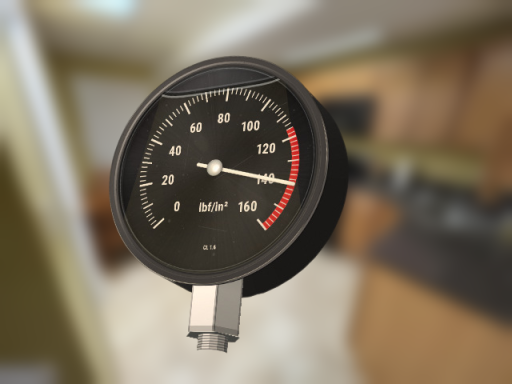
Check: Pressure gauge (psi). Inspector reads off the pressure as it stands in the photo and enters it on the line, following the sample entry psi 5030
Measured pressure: psi 140
